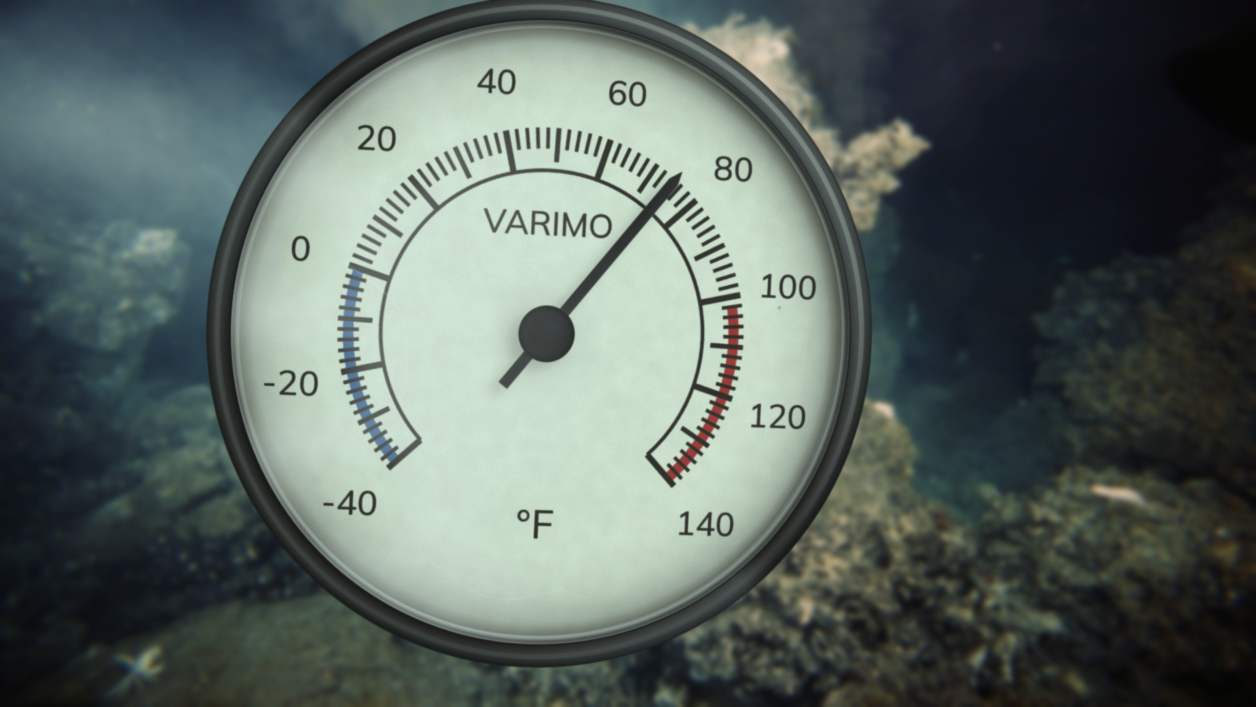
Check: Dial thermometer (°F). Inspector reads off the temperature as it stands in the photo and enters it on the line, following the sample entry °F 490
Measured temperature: °F 74
